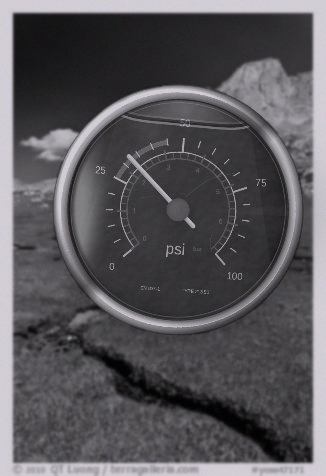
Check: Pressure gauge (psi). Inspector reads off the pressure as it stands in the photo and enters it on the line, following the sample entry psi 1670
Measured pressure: psi 32.5
